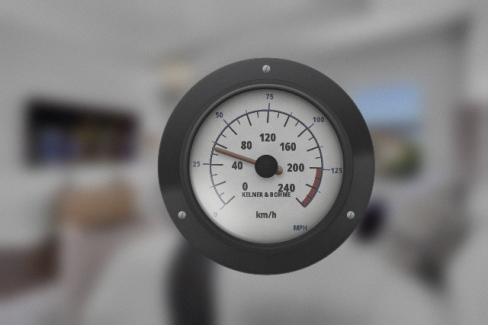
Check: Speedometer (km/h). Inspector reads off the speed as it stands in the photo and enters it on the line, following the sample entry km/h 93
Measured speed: km/h 55
